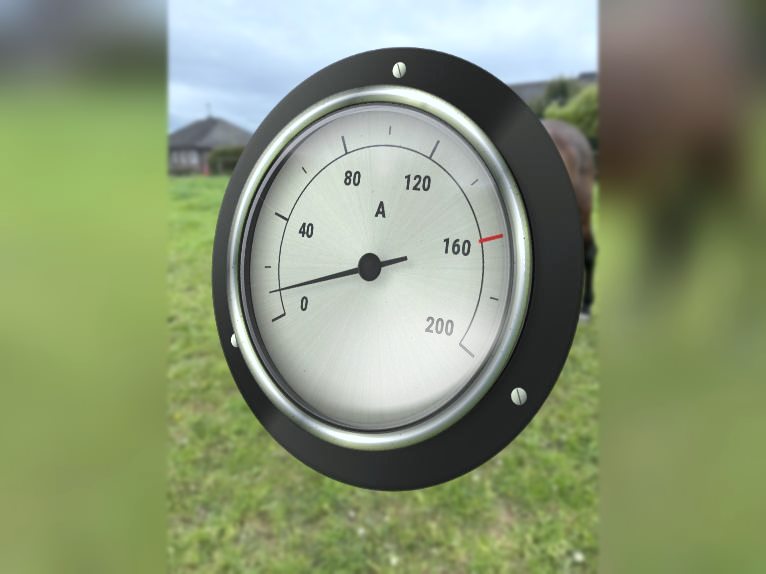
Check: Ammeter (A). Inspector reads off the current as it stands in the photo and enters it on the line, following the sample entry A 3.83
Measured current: A 10
